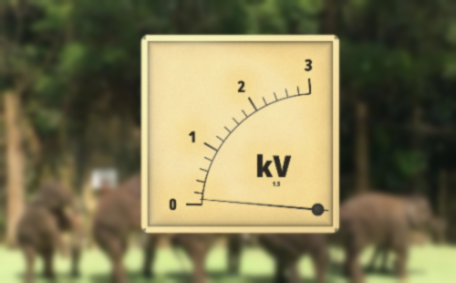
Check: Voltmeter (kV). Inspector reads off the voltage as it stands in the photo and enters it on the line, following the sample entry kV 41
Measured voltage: kV 0.1
